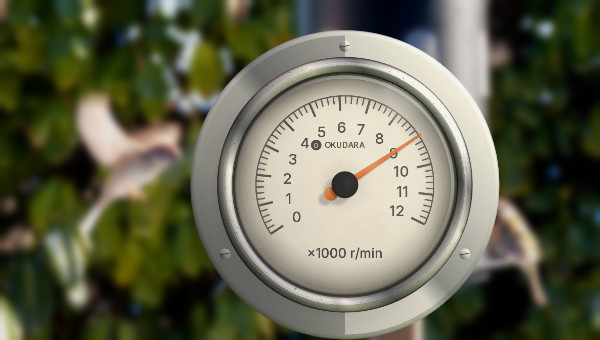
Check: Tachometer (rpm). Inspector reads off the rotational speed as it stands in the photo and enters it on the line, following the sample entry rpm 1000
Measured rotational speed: rpm 9000
